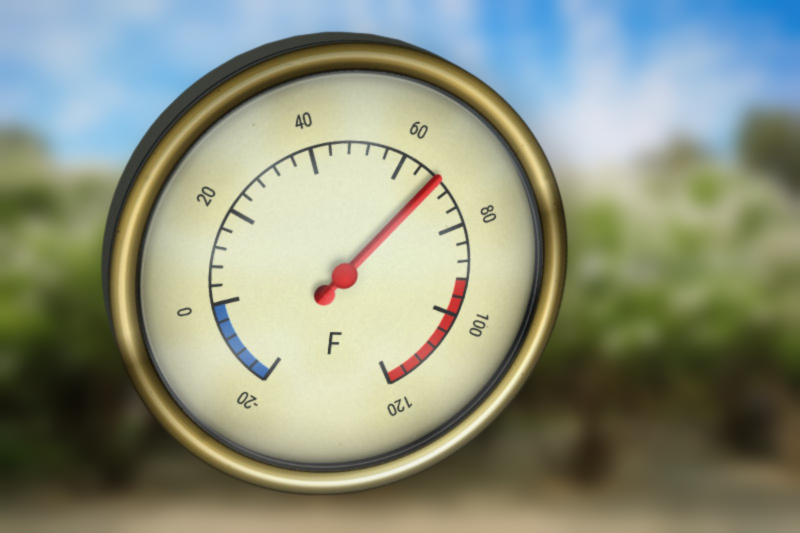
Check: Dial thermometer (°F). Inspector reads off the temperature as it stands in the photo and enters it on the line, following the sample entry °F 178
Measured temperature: °F 68
